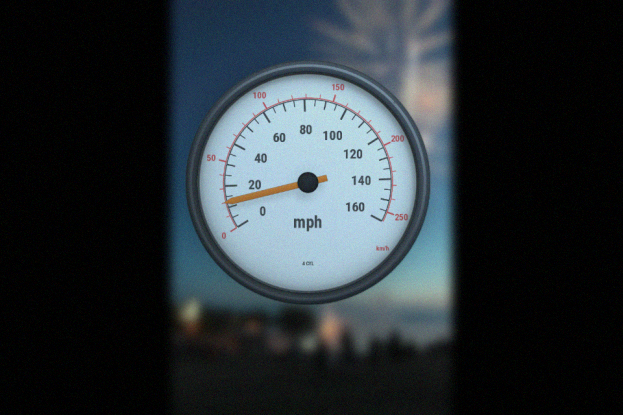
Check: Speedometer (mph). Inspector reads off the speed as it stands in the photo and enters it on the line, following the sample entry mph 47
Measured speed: mph 12.5
